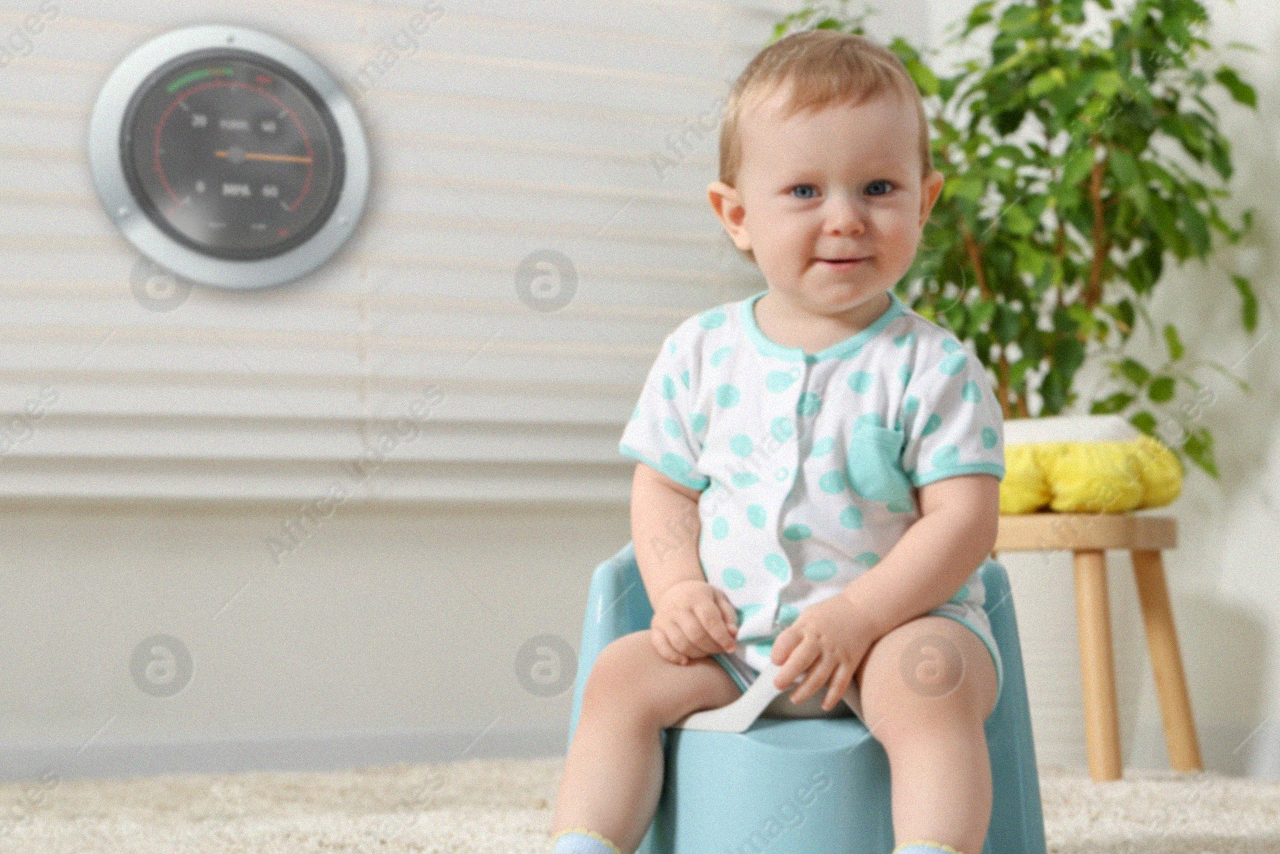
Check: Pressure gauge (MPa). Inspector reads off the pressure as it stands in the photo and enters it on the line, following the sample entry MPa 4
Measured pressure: MPa 50
